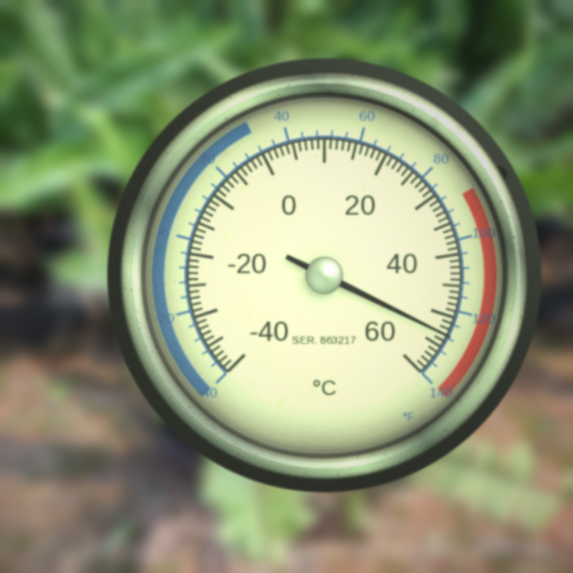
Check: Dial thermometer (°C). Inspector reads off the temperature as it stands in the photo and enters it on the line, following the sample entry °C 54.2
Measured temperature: °C 53
